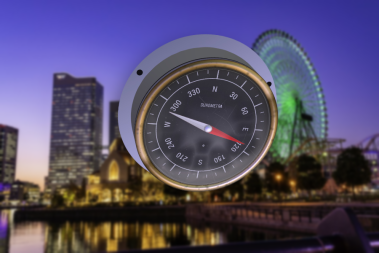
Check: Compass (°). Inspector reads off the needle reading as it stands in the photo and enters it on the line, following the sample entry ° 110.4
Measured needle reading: ° 110
